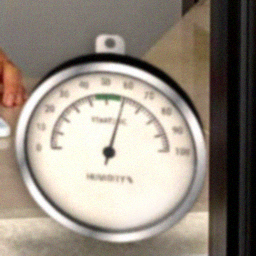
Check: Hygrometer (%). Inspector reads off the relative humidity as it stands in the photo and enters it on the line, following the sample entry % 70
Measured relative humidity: % 60
